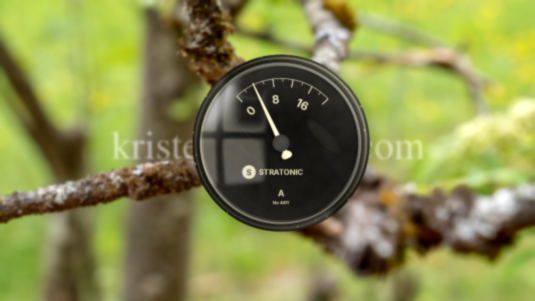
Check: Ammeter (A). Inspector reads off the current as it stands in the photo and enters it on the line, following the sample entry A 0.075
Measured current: A 4
